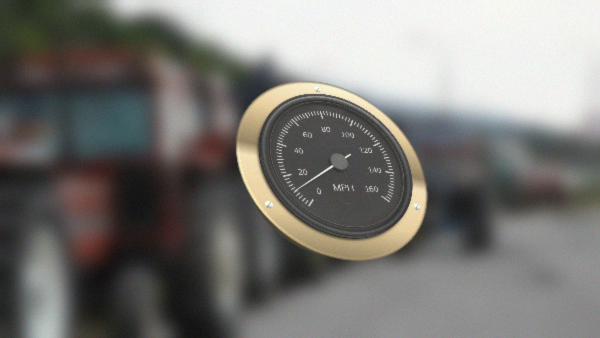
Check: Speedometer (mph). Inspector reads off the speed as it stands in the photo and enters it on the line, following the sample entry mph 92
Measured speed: mph 10
